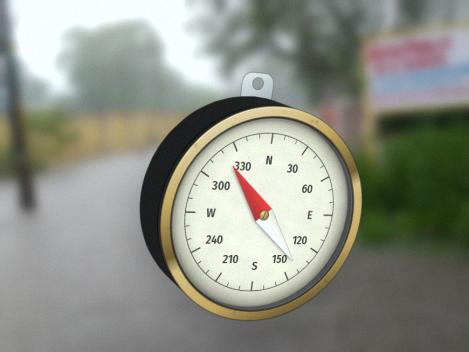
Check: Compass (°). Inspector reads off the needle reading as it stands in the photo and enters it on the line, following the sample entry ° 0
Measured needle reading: ° 320
